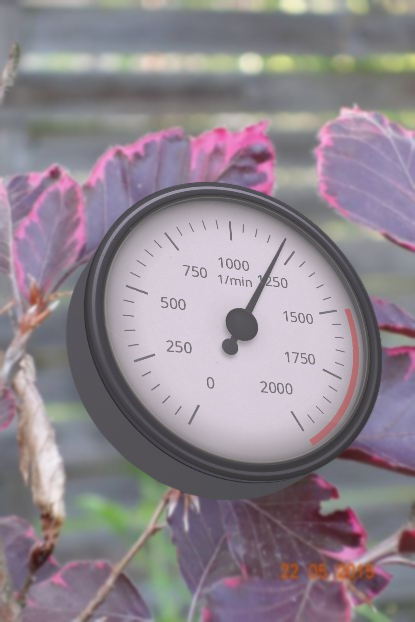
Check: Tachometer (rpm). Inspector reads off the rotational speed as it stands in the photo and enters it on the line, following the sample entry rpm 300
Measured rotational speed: rpm 1200
